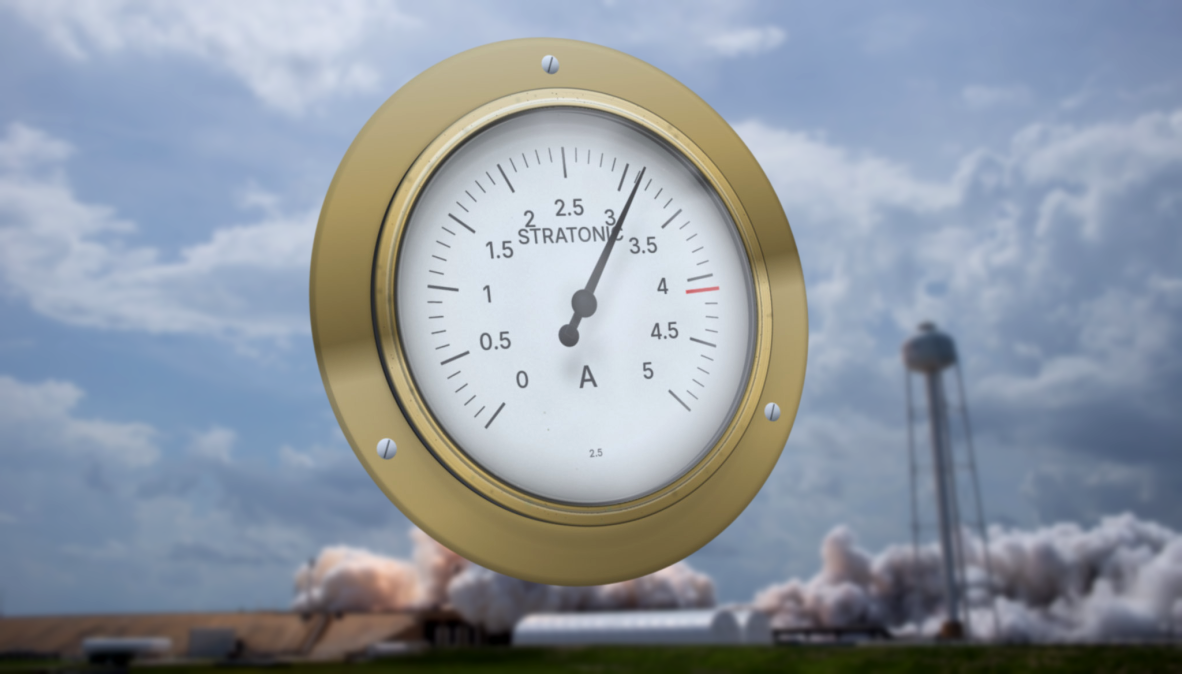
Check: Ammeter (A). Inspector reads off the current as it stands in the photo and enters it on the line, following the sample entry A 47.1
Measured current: A 3.1
